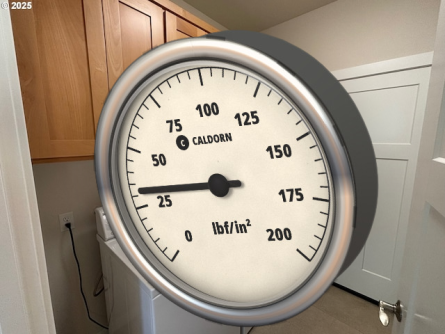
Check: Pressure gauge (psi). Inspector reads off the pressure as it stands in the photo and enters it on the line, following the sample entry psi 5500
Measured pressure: psi 32.5
